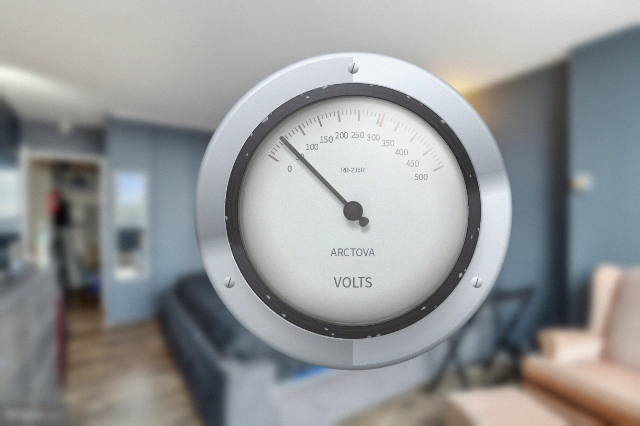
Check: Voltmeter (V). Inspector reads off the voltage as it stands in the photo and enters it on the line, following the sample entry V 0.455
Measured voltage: V 50
